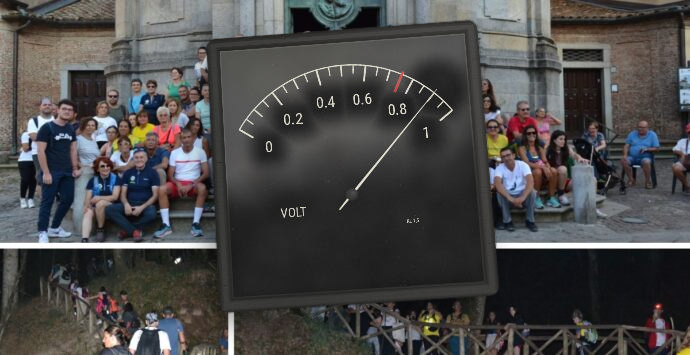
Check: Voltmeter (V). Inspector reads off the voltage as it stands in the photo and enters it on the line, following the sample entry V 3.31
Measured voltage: V 0.9
